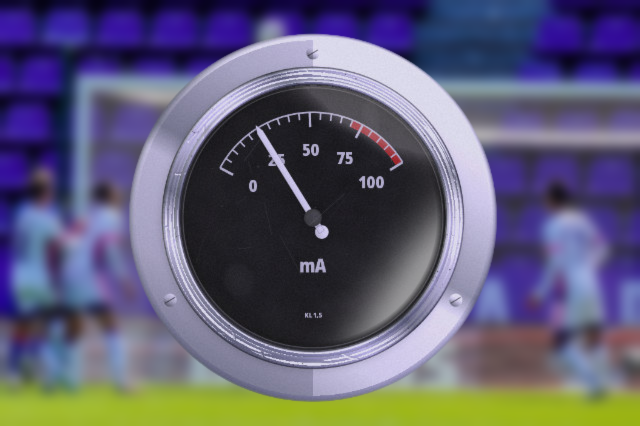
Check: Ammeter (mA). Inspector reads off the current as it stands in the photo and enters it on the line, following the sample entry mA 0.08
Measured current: mA 25
